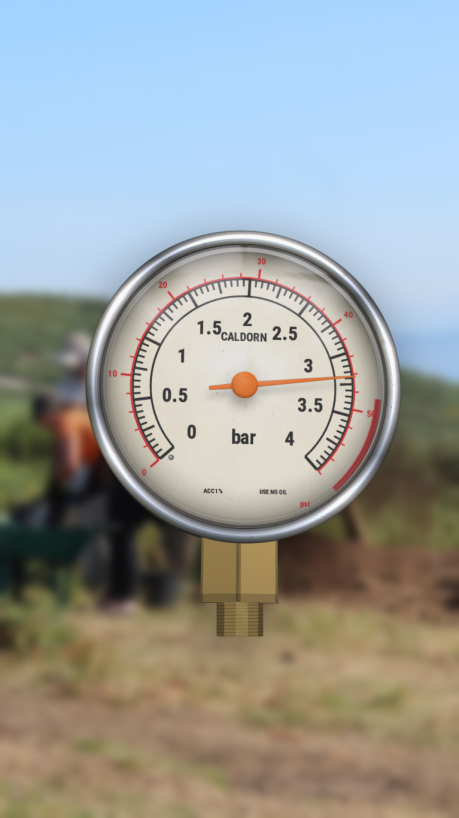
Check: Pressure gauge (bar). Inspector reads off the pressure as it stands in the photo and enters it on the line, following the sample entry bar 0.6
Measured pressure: bar 3.2
